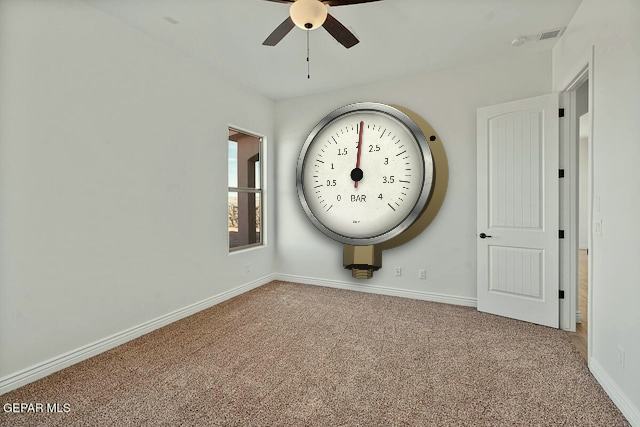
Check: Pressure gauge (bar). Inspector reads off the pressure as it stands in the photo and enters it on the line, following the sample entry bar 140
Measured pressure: bar 2.1
